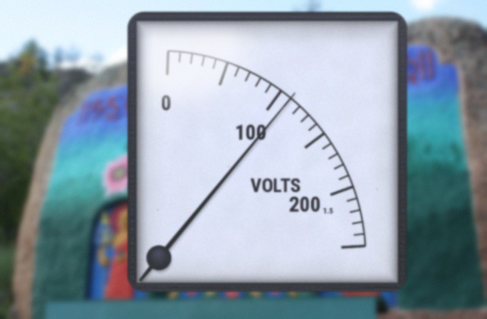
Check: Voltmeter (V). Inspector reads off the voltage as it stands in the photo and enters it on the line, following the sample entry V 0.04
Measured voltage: V 110
